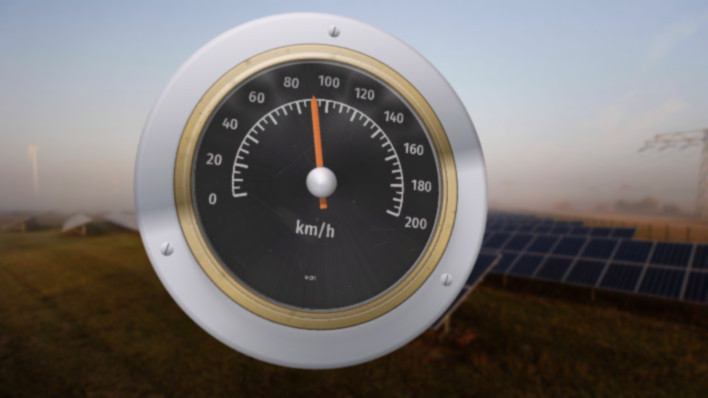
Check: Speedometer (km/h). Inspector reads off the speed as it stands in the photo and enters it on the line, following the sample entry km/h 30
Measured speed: km/h 90
